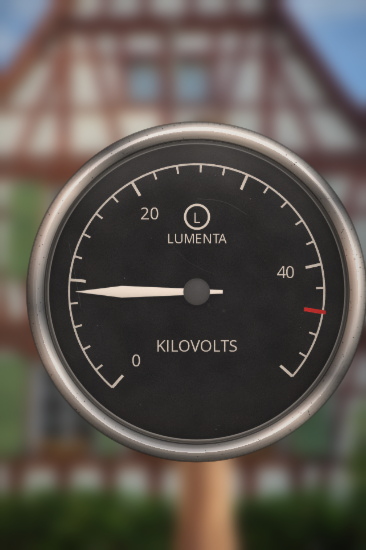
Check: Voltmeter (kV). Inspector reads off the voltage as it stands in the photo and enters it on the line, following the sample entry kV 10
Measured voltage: kV 9
